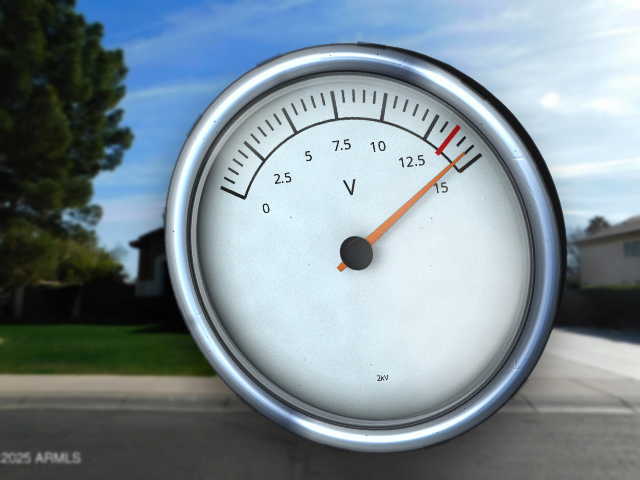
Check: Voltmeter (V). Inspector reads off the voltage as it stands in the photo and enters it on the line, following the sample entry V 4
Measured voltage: V 14.5
